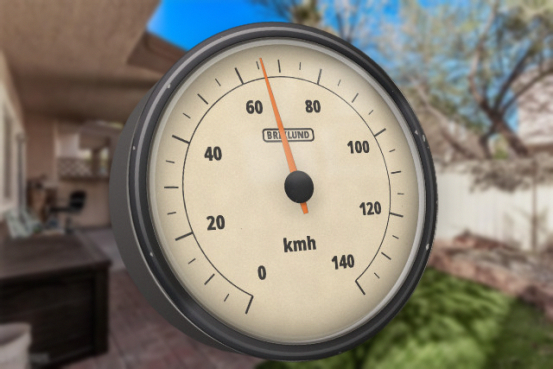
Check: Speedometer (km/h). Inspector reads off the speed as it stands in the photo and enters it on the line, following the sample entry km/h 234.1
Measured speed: km/h 65
